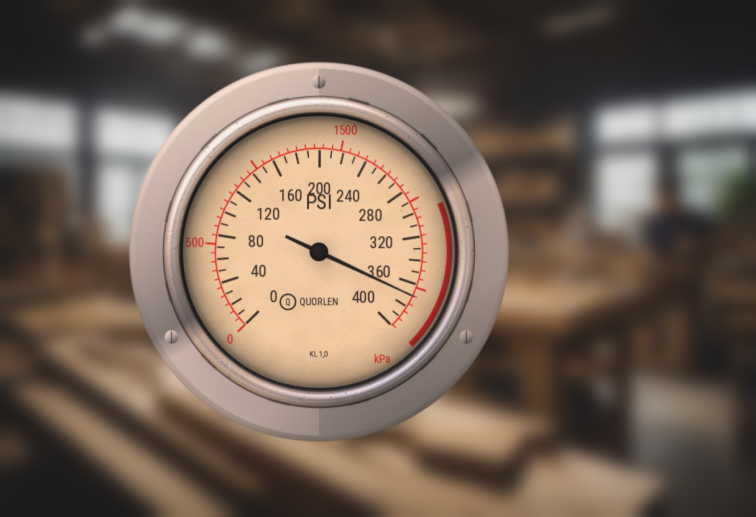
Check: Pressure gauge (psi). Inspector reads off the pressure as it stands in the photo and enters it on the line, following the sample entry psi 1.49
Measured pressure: psi 370
